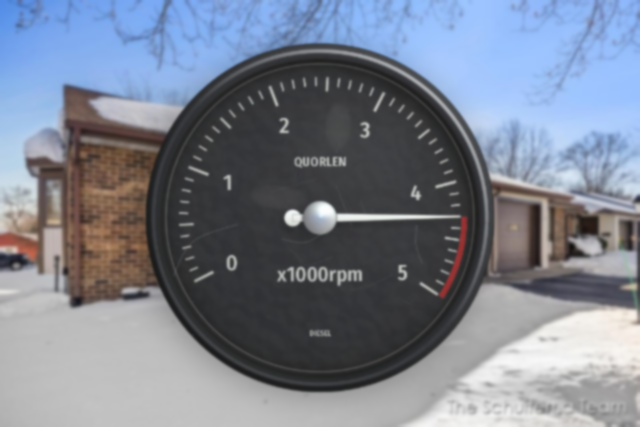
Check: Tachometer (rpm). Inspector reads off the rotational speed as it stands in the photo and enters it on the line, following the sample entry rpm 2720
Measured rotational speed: rpm 4300
